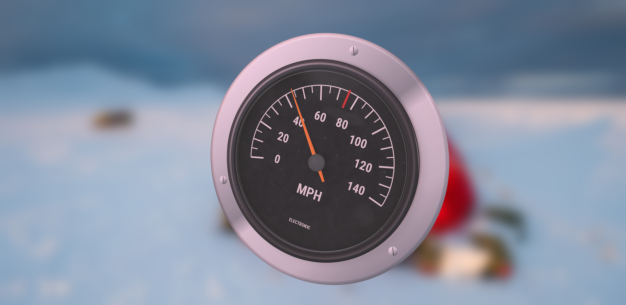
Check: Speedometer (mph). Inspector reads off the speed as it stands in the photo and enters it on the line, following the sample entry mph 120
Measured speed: mph 45
